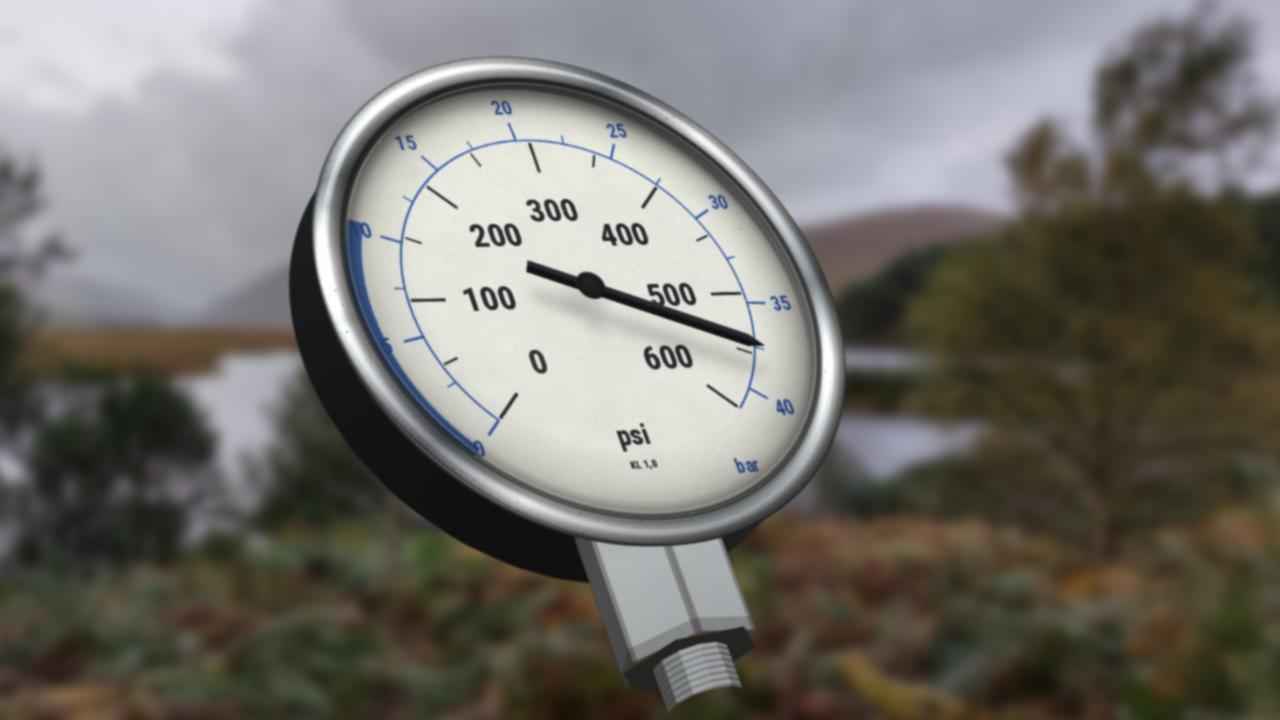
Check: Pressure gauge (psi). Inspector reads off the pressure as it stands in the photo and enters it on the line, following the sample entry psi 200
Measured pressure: psi 550
